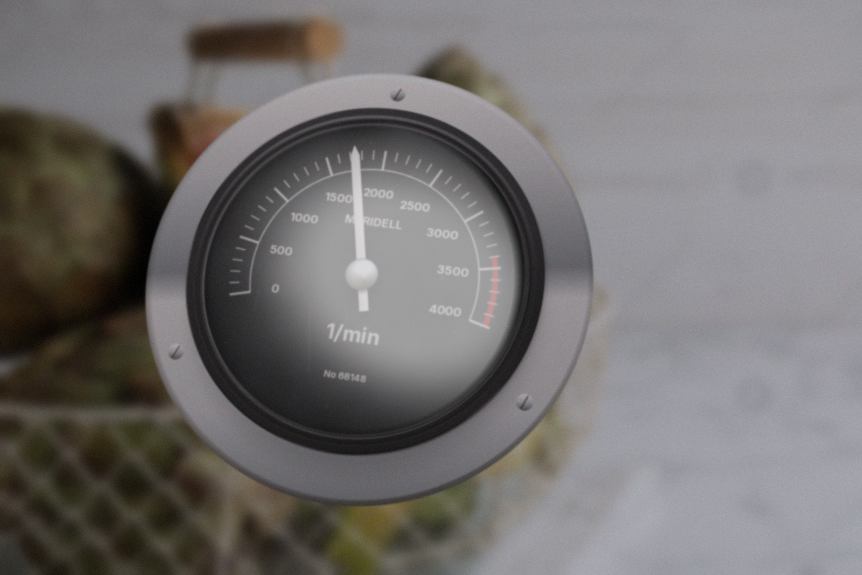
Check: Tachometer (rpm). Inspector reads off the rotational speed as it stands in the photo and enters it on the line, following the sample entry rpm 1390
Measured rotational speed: rpm 1750
